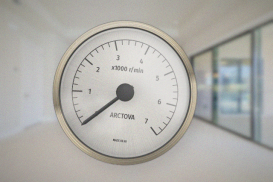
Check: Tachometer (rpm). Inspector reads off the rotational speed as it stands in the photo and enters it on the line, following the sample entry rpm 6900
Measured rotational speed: rpm 0
